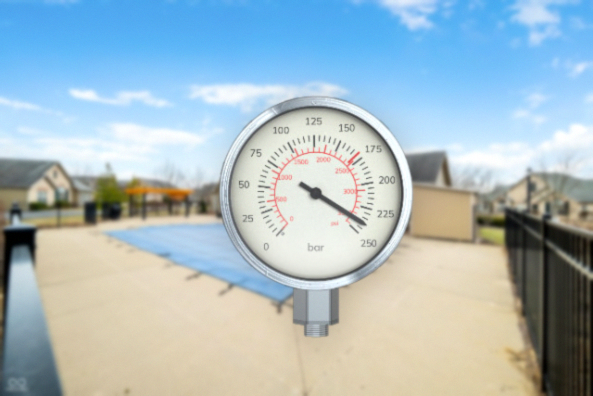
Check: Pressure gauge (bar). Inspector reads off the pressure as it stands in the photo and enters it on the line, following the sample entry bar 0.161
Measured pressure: bar 240
